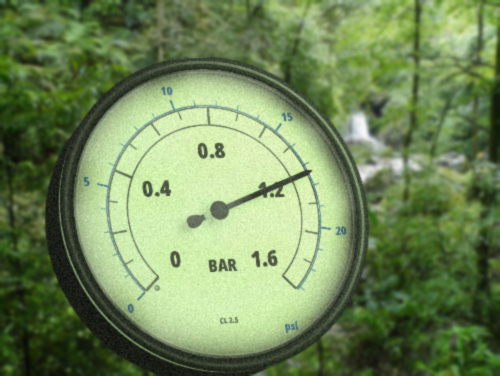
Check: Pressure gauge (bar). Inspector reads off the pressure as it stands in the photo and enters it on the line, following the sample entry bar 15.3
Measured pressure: bar 1.2
